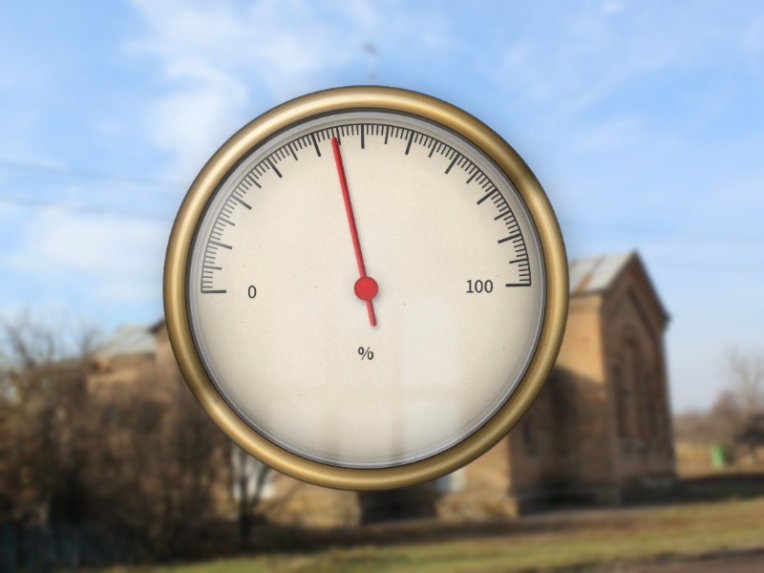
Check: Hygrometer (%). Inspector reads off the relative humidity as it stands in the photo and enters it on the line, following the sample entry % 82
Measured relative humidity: % 44
